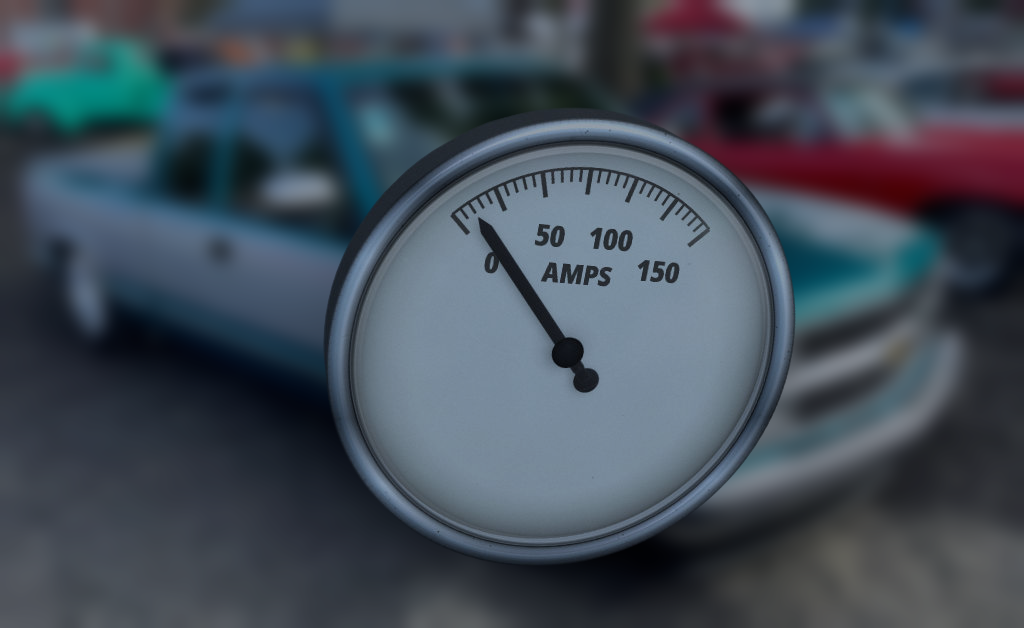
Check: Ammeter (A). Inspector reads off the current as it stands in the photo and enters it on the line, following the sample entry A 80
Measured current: A 10
